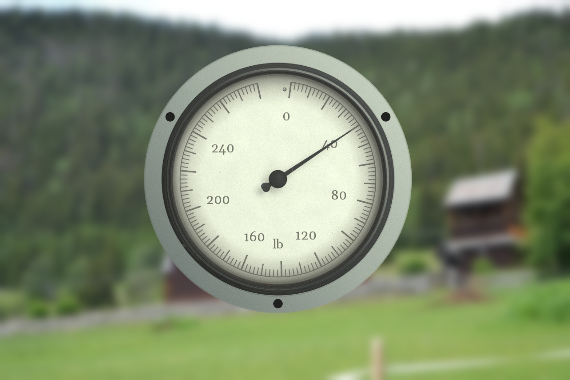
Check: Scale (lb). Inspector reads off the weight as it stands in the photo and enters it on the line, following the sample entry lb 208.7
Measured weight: lb 40
